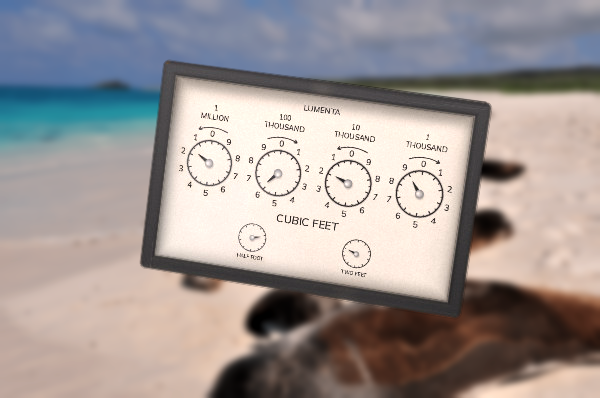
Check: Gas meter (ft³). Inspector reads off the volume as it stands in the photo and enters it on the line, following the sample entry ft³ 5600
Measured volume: ft³ 161900
